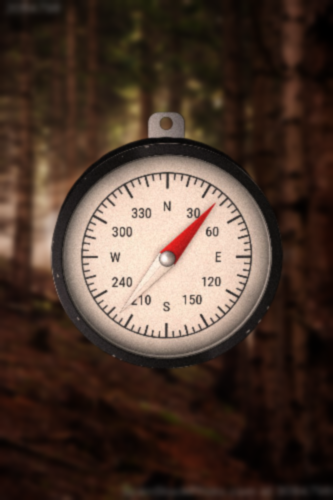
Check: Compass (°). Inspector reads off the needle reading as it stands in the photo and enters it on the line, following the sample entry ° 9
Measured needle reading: ° 40
